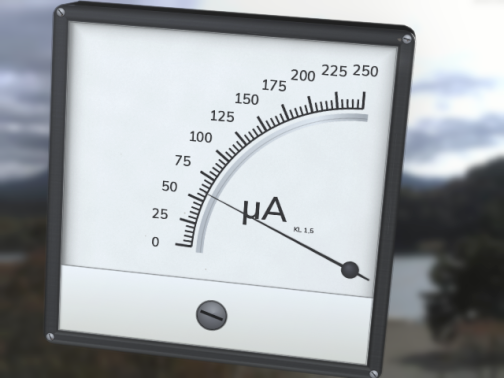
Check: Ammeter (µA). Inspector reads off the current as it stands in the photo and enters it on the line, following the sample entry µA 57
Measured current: µA 60
